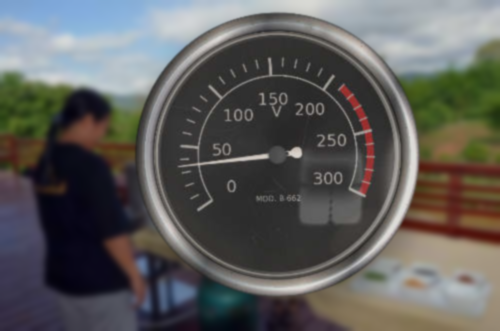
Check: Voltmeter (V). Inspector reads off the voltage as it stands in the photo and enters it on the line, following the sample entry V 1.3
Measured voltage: V 35
